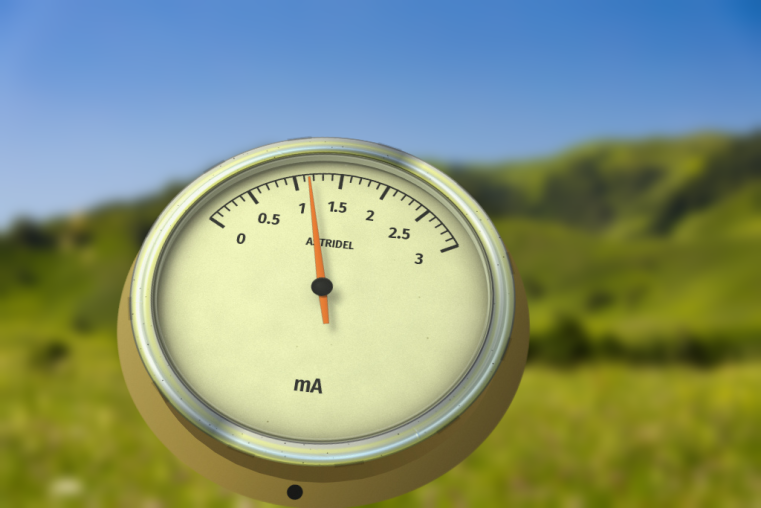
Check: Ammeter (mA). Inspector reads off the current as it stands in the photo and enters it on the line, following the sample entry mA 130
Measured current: mA 1.15
